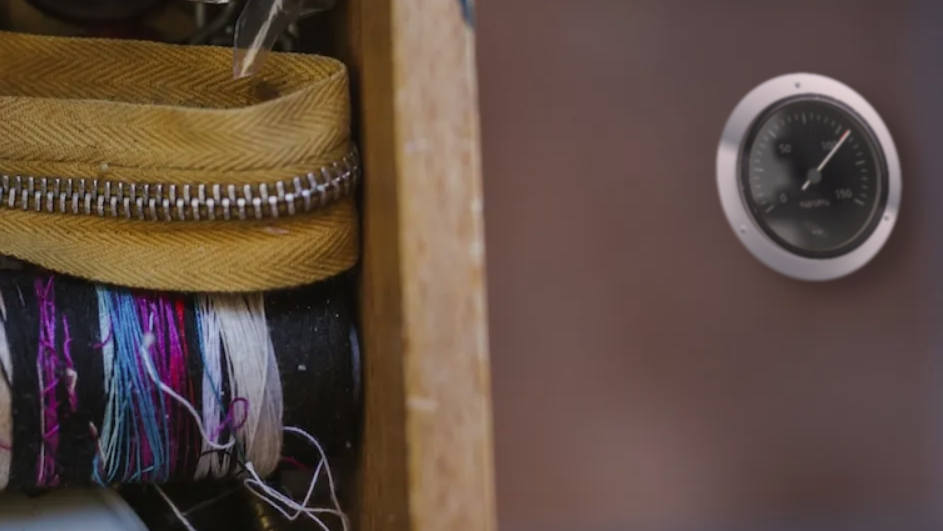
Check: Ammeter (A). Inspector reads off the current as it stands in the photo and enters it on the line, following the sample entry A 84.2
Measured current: A 105
